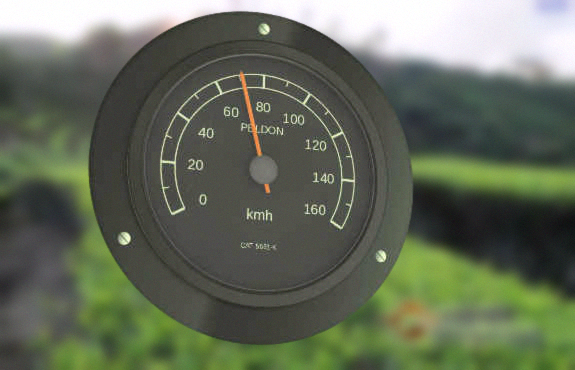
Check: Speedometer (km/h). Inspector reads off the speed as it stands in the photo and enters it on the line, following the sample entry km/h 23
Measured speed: km/h 70
